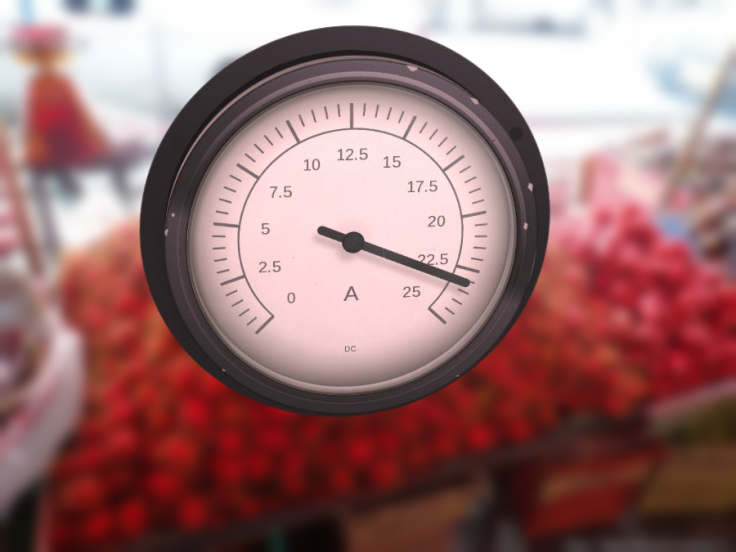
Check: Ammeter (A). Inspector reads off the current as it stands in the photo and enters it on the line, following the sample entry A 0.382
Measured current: A 23
